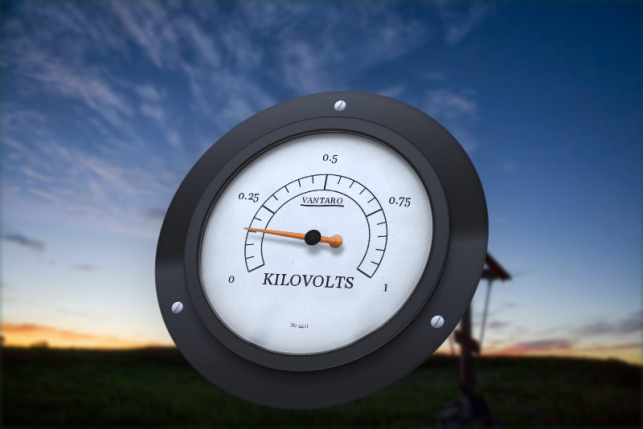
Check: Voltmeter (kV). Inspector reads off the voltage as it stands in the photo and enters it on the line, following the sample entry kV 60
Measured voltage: kV 0.15
